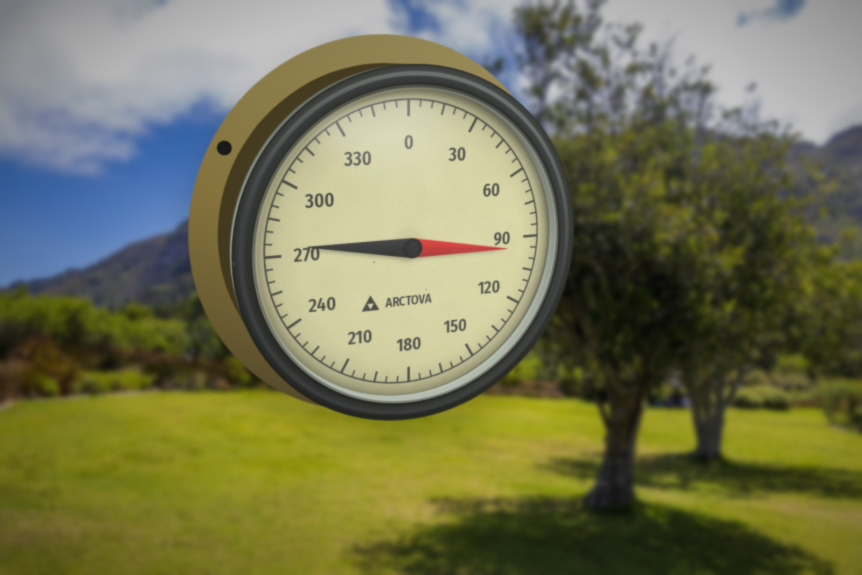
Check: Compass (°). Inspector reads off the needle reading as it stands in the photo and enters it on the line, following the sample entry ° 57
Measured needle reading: ° 95
